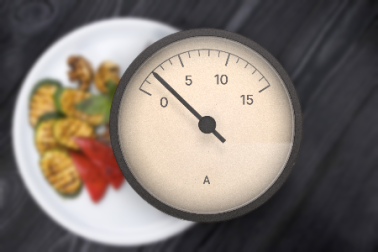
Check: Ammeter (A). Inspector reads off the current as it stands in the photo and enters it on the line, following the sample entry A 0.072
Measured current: A 2
